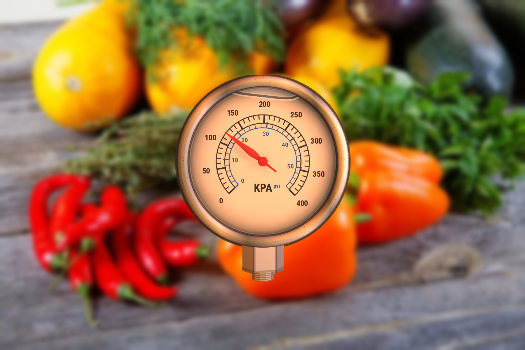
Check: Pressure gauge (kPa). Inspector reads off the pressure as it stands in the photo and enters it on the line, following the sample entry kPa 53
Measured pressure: kPa 120
